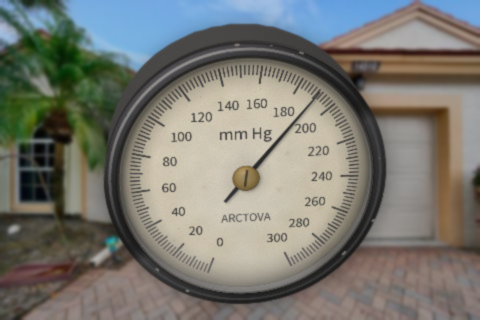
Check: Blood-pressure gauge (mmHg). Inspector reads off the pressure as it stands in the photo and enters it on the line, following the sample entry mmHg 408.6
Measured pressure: mmHg 190
